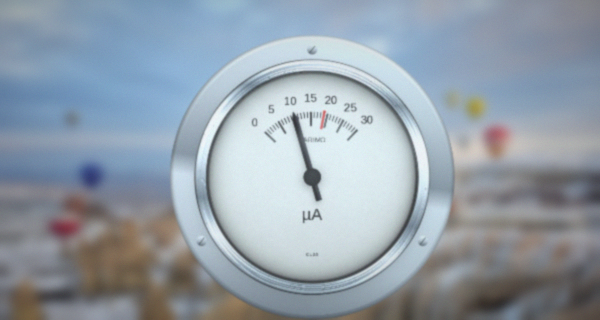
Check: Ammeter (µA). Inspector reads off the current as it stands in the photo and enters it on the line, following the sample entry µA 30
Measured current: µA 10
